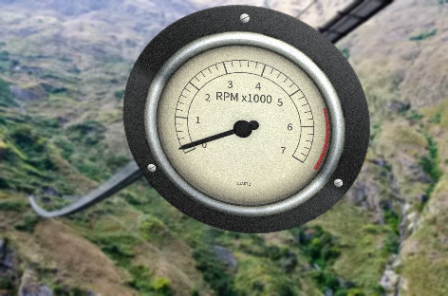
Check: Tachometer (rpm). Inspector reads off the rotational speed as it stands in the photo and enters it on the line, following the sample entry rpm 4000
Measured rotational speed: rpm 200
